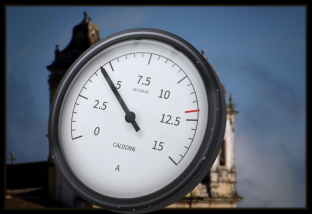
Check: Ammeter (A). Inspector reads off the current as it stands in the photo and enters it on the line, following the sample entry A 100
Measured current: A 4.5
